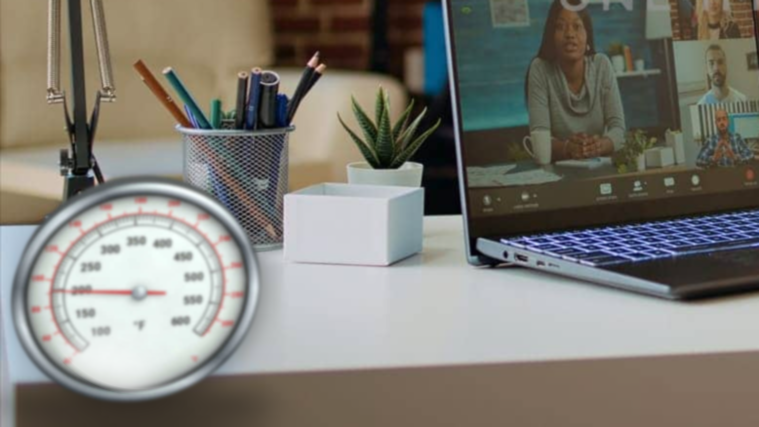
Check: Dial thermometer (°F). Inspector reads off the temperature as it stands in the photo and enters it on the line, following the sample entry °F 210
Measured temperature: °F 200
